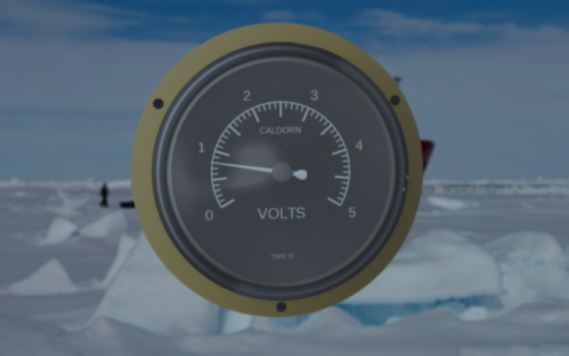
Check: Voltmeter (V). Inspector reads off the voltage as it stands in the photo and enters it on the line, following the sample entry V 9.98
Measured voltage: V 0.8
